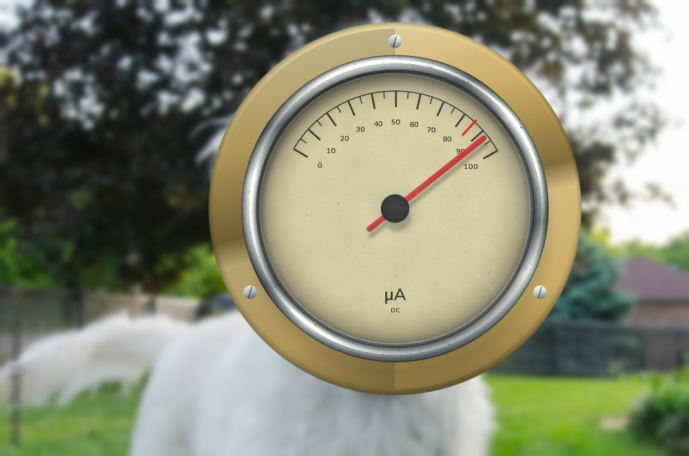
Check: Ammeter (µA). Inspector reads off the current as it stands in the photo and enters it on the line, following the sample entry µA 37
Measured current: µA 92.5
